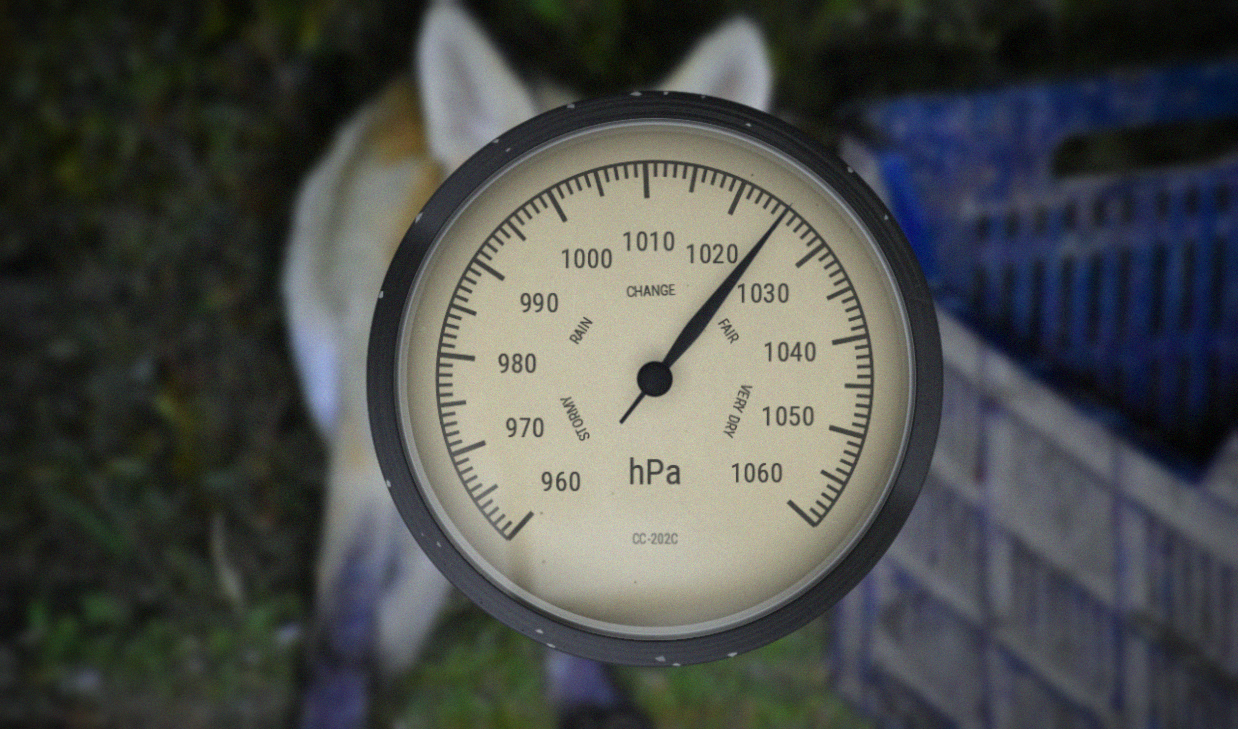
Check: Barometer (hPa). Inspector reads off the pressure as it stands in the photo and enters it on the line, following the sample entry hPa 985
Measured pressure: hPa 1025
